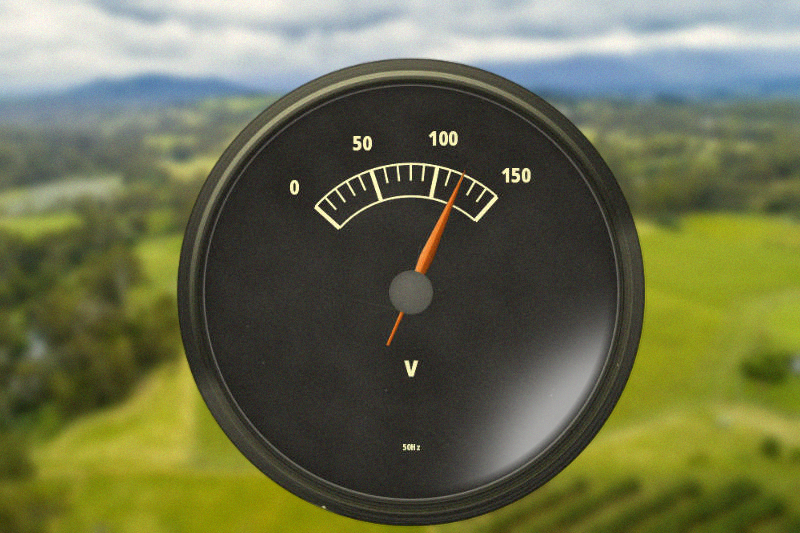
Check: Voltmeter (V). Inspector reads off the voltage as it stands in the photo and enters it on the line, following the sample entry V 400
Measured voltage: V 120
